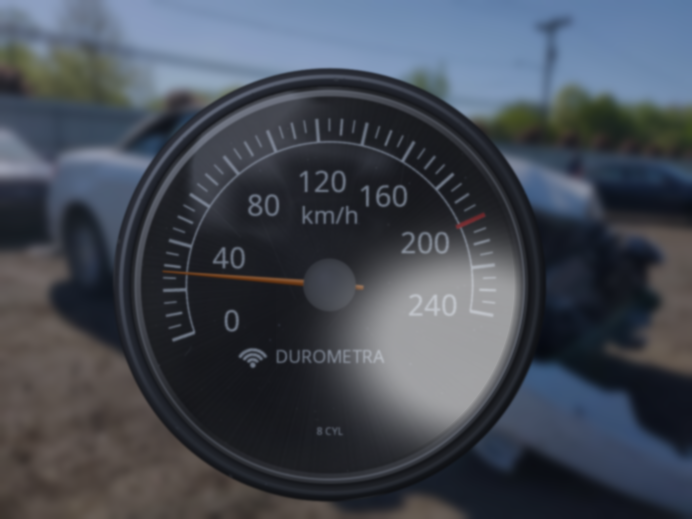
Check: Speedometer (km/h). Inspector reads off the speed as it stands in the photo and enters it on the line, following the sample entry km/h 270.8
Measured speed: km/h 27.5
